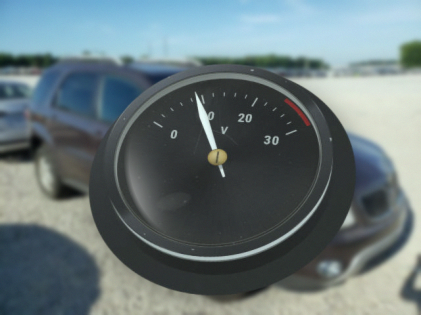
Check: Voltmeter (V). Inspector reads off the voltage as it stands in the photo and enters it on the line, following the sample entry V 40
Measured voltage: V 9
